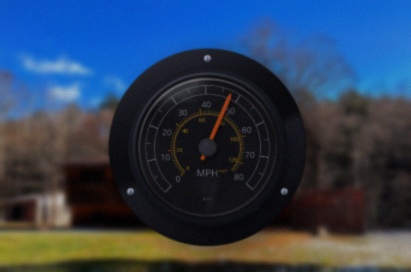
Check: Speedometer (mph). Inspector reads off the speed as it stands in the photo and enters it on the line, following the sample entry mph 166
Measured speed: mph 47.5
